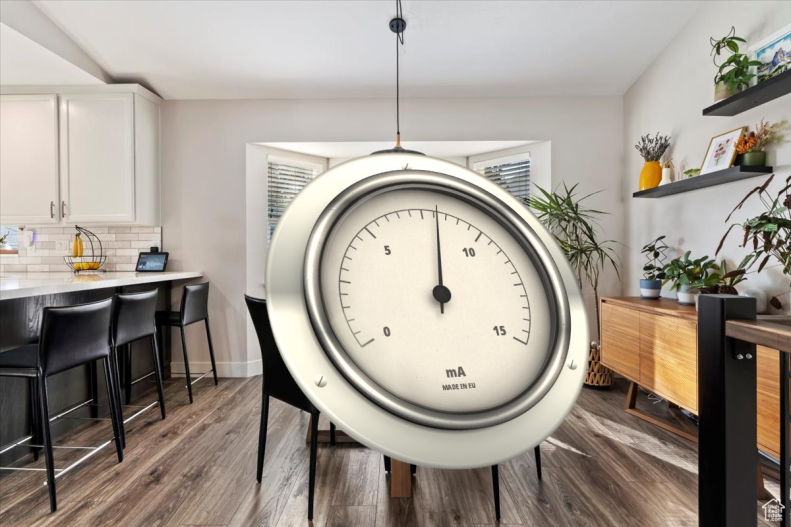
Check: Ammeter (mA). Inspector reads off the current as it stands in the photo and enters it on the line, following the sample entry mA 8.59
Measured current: mA 8
